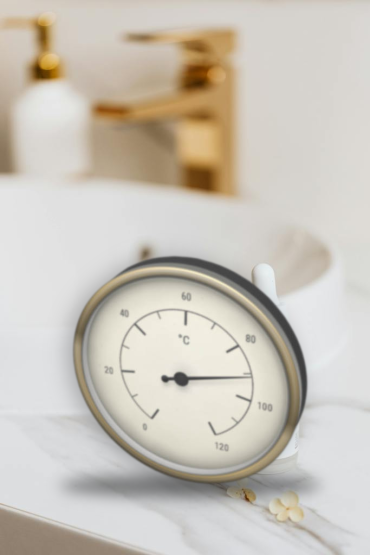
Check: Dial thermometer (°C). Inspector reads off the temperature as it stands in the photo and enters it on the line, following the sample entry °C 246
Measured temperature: °C 90
